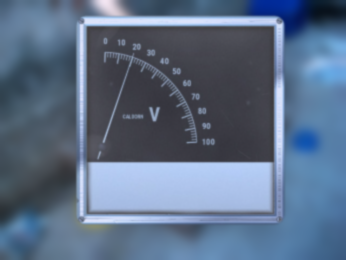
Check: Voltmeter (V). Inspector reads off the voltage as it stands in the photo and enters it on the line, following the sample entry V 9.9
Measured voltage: V 20
